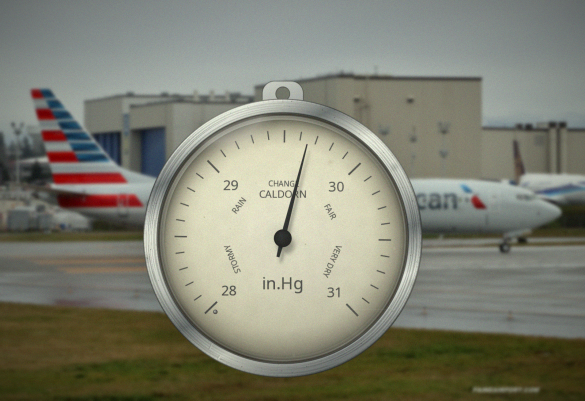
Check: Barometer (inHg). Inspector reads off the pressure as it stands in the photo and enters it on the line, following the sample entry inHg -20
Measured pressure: inHg 29.65
